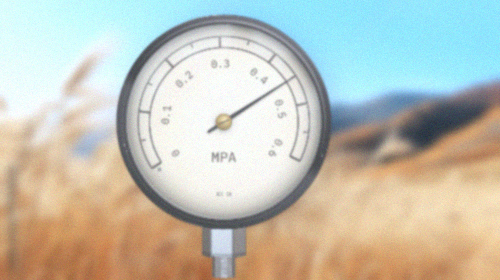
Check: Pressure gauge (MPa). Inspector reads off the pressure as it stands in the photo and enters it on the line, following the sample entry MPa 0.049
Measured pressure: MPa 0.45
